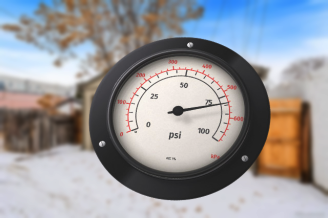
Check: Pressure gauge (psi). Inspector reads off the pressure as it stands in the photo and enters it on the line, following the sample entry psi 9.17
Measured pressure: psi 80
